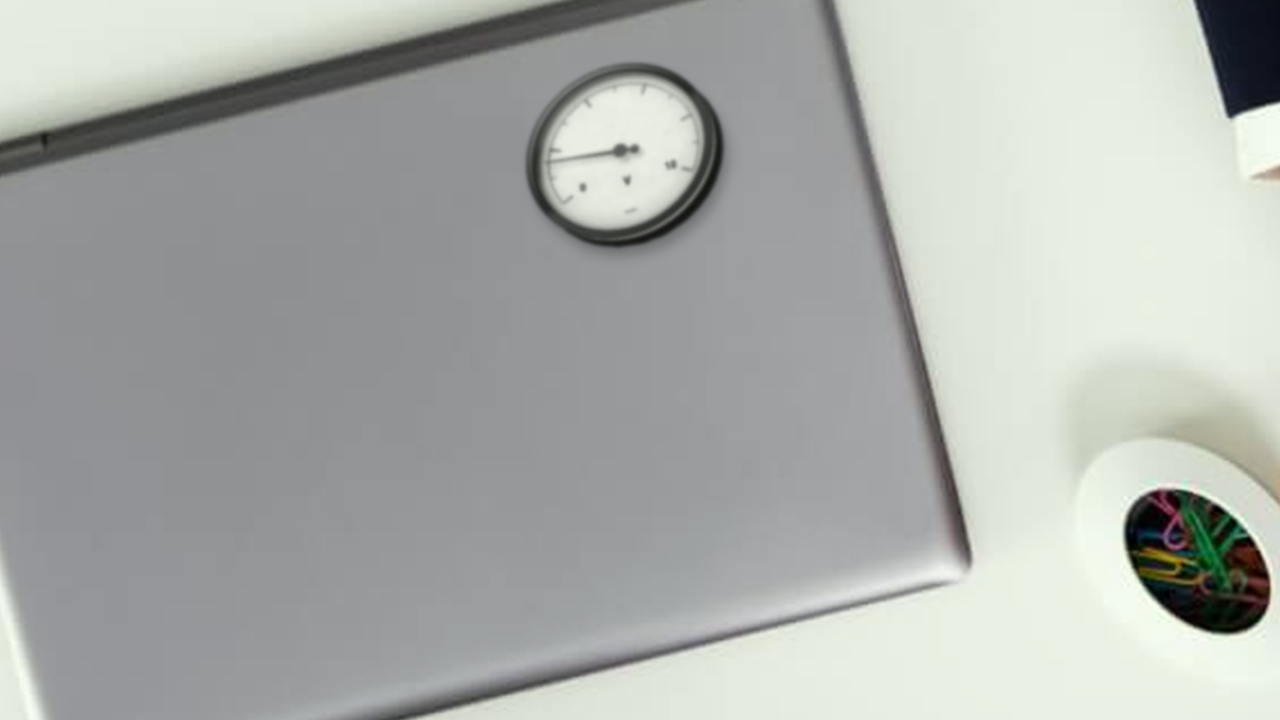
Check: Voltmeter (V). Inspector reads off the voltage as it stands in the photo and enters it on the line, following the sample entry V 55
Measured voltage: V 1.5
